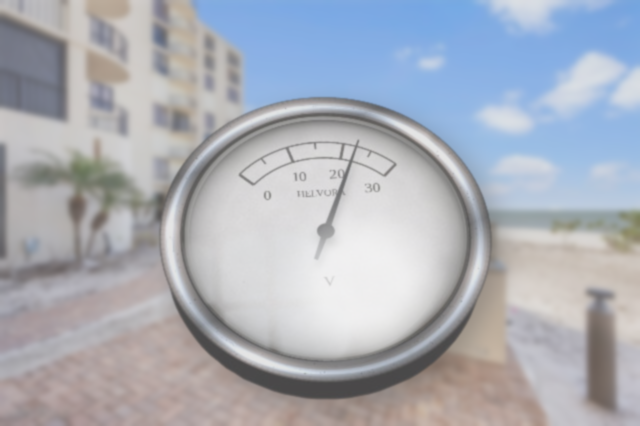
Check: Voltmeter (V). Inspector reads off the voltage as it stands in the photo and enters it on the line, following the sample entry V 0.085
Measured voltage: V 22.5
